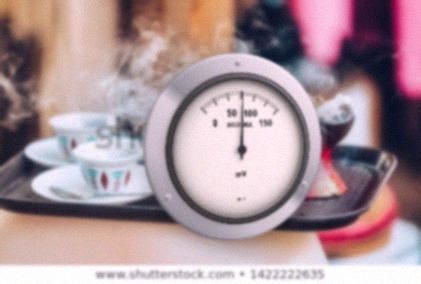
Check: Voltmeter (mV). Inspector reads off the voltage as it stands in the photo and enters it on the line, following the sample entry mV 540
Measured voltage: mV 75
